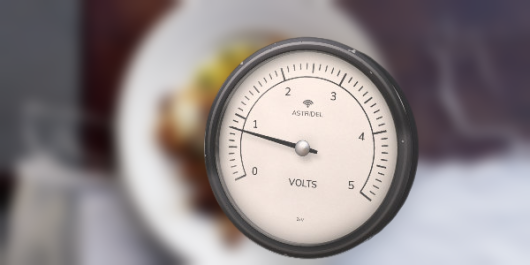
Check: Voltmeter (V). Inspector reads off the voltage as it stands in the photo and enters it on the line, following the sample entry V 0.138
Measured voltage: V 0.8
